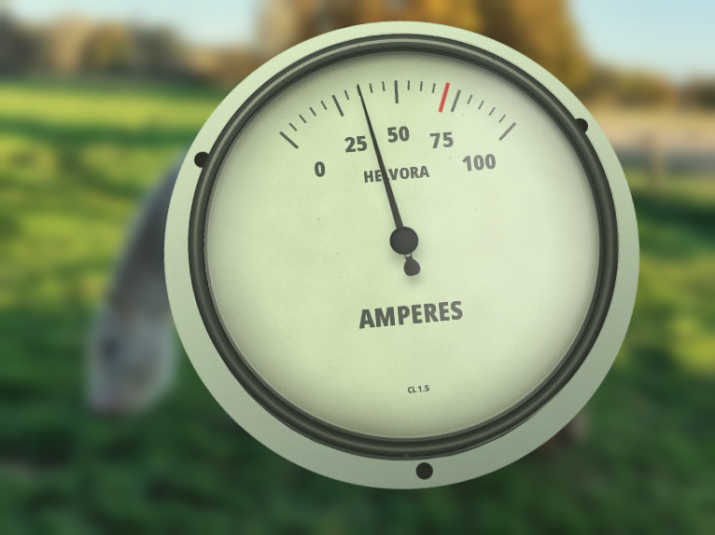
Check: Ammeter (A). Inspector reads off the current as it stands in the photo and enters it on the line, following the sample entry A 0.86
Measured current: A 35
